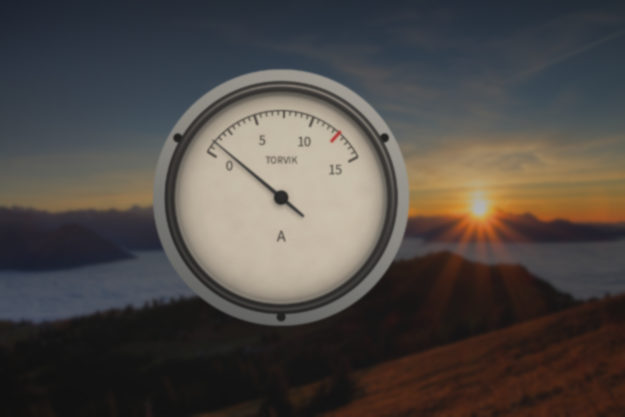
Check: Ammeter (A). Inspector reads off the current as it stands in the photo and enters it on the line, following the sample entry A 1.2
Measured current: A 1
